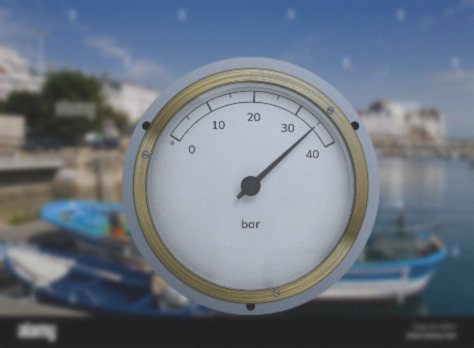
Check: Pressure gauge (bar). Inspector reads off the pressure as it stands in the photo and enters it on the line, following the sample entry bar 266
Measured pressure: bar 35
